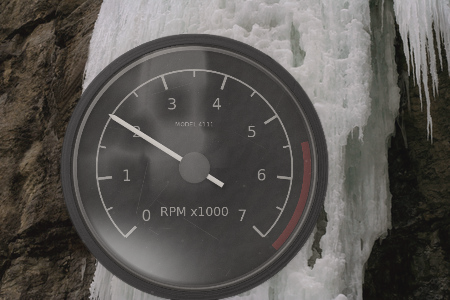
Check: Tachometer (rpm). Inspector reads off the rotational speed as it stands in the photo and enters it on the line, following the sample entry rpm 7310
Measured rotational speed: rpm 2000
